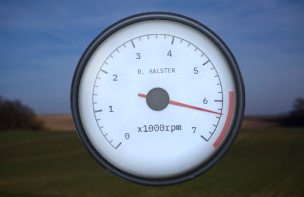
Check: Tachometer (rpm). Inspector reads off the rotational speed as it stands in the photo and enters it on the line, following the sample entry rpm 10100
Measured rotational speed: rpm 6300
